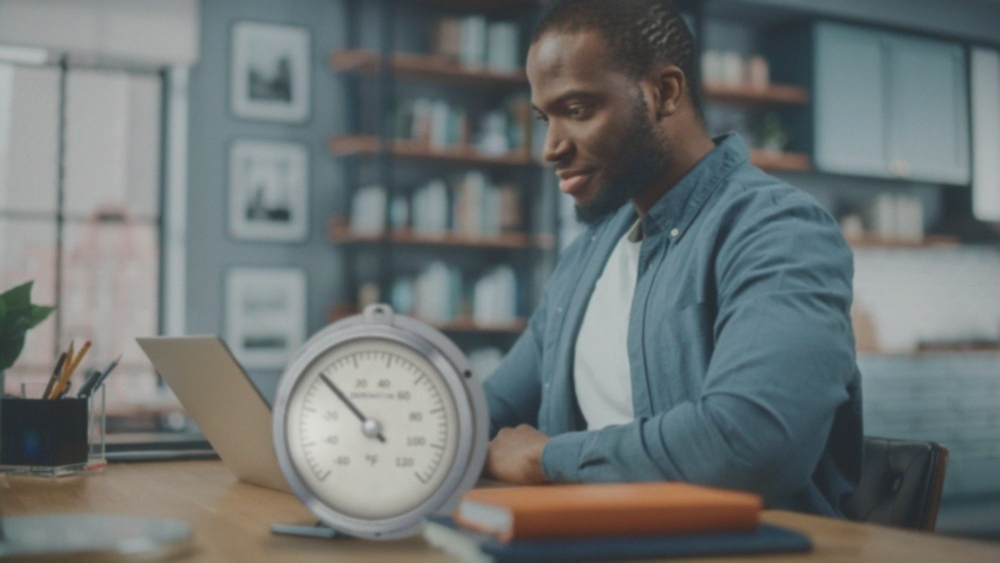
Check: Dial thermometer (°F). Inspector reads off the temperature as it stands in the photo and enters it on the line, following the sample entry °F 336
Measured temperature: °F 0
